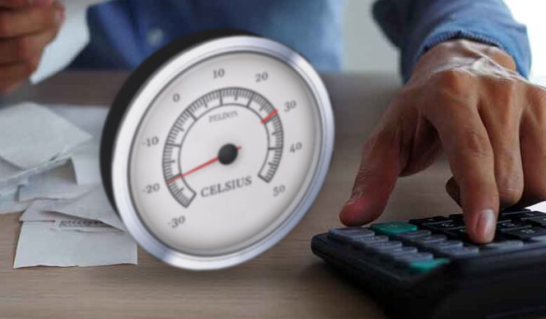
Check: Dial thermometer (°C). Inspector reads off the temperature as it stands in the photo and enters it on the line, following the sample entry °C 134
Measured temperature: °C -20
